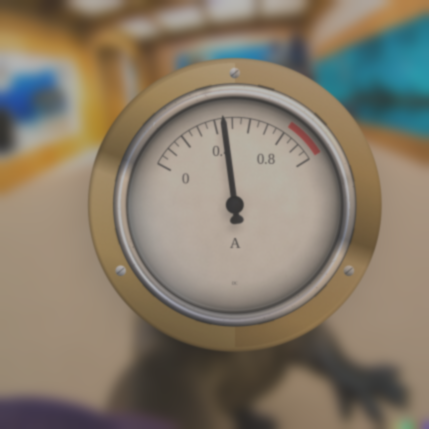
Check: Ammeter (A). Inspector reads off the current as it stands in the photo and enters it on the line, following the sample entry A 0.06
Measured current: A 0.45
